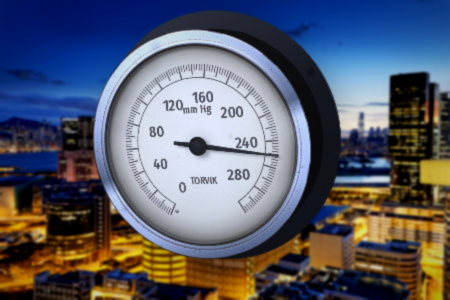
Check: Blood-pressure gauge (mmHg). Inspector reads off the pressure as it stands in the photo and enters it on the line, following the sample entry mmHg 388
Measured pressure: mmHg 250
